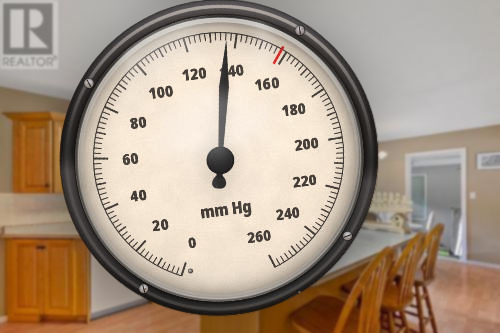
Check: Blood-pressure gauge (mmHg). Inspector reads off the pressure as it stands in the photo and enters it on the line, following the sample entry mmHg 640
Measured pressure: mmHg 136
